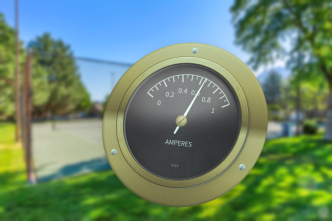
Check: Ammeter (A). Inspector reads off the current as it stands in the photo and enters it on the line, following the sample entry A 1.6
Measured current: A 0.65
